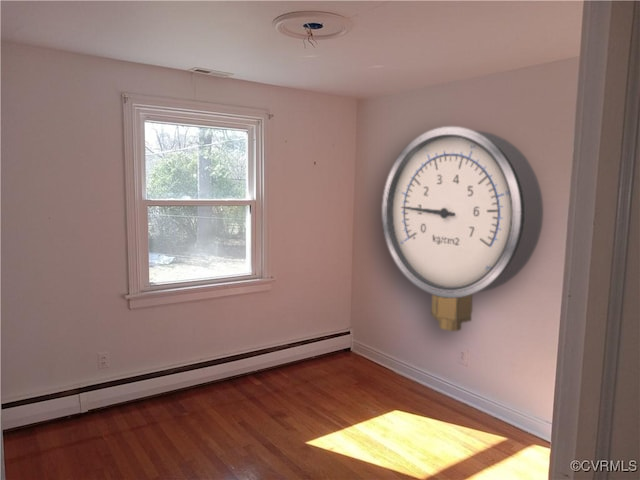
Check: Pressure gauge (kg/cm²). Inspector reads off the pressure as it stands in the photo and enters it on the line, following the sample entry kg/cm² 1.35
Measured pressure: kg/cm² 1
